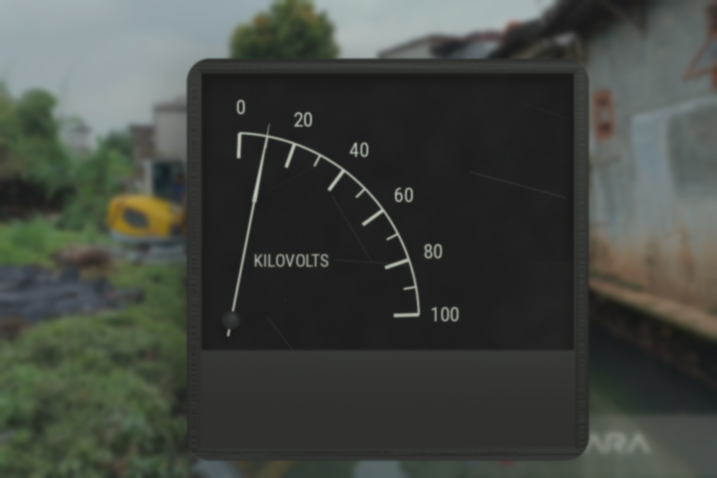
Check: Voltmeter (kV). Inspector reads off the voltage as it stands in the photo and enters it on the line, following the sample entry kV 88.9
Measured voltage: kV 10
